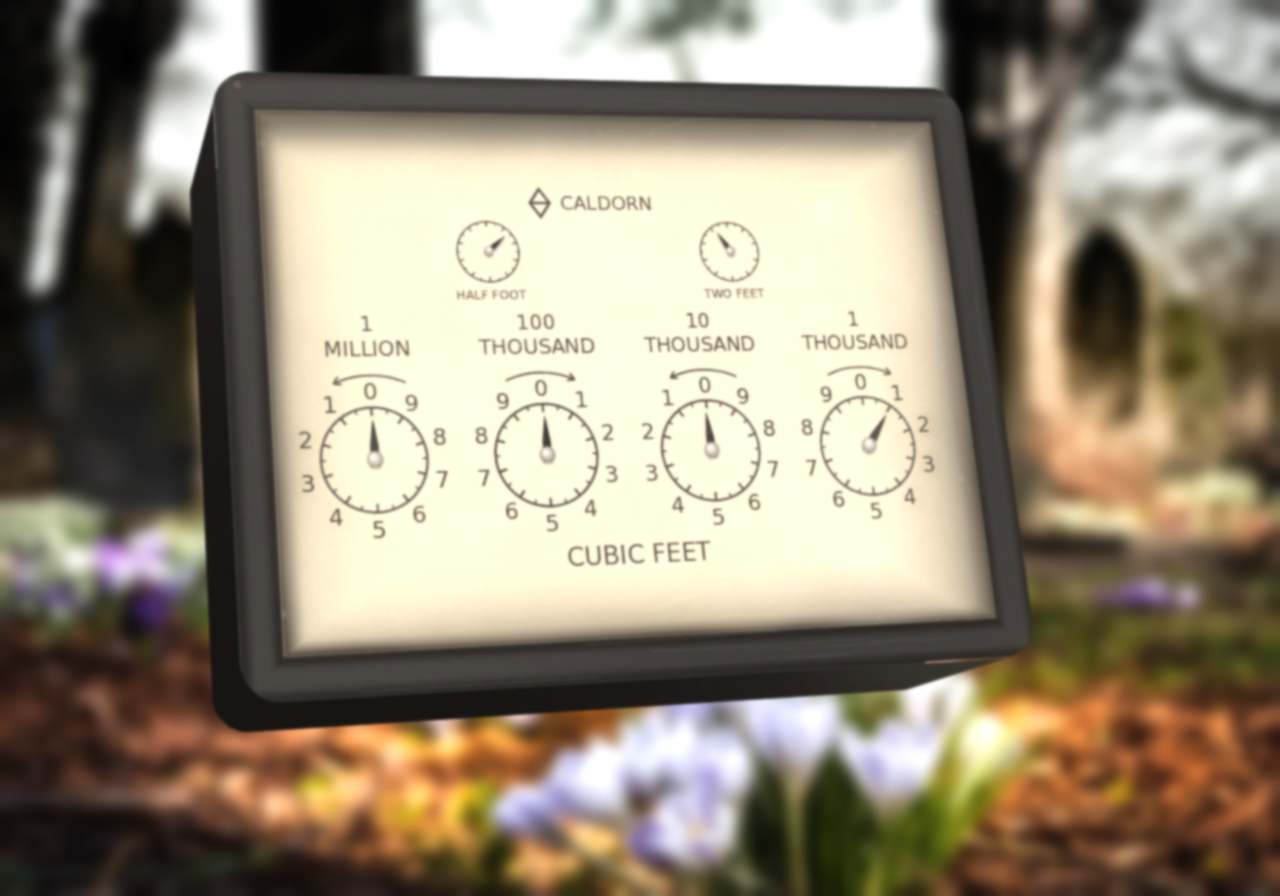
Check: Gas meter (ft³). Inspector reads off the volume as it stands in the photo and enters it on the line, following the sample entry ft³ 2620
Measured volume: ft³ 100
